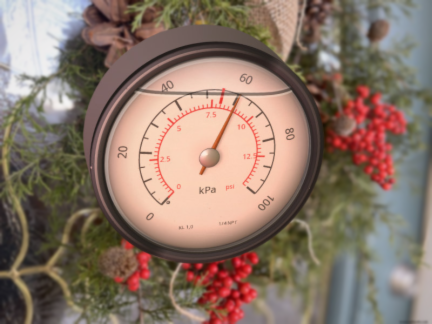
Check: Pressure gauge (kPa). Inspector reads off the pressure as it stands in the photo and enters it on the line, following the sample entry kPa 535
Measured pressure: kPa 60
